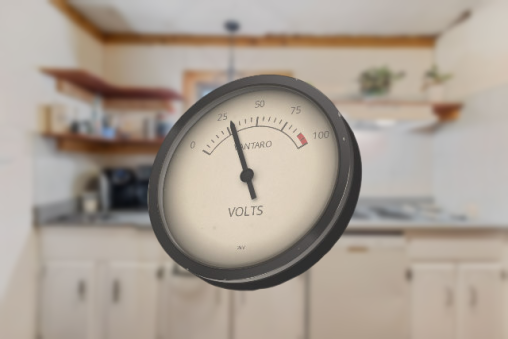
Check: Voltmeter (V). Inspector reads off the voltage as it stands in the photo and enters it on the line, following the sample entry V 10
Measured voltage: V 30
